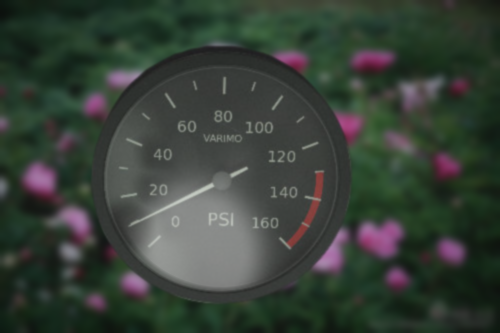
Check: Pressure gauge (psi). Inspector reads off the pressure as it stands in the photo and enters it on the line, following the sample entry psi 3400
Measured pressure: psi 10
